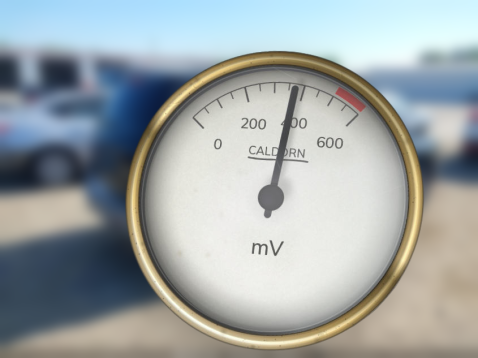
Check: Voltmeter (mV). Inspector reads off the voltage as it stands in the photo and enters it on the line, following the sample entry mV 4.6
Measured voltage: mV 375
